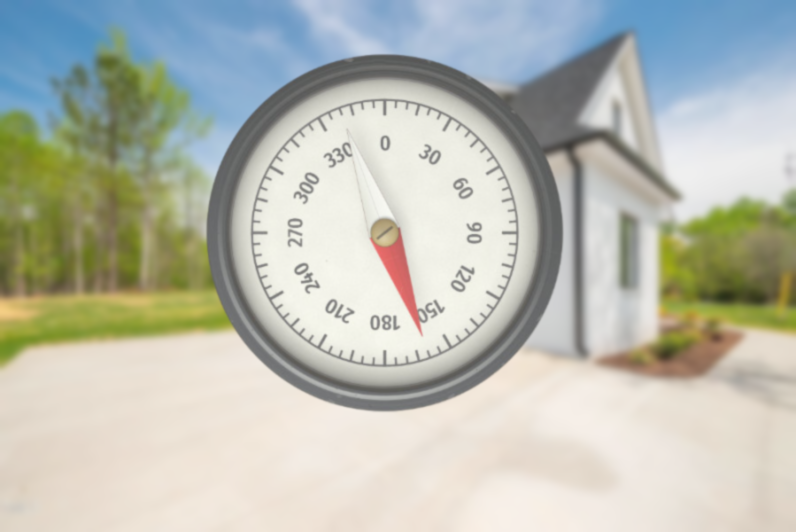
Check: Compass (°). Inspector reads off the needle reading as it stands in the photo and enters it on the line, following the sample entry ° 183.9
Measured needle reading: ° 160
